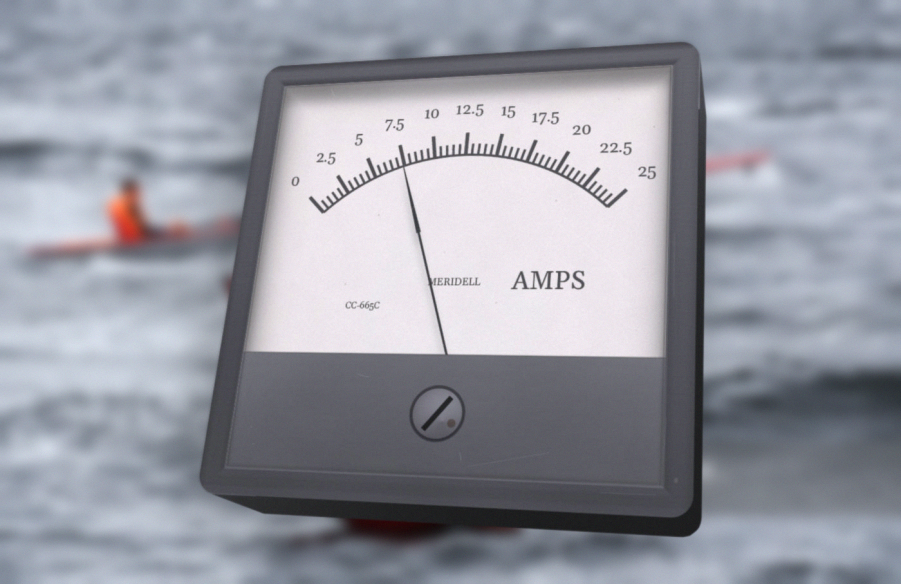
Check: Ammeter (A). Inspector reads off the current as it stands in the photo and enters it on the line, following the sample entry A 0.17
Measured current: A 7.5
